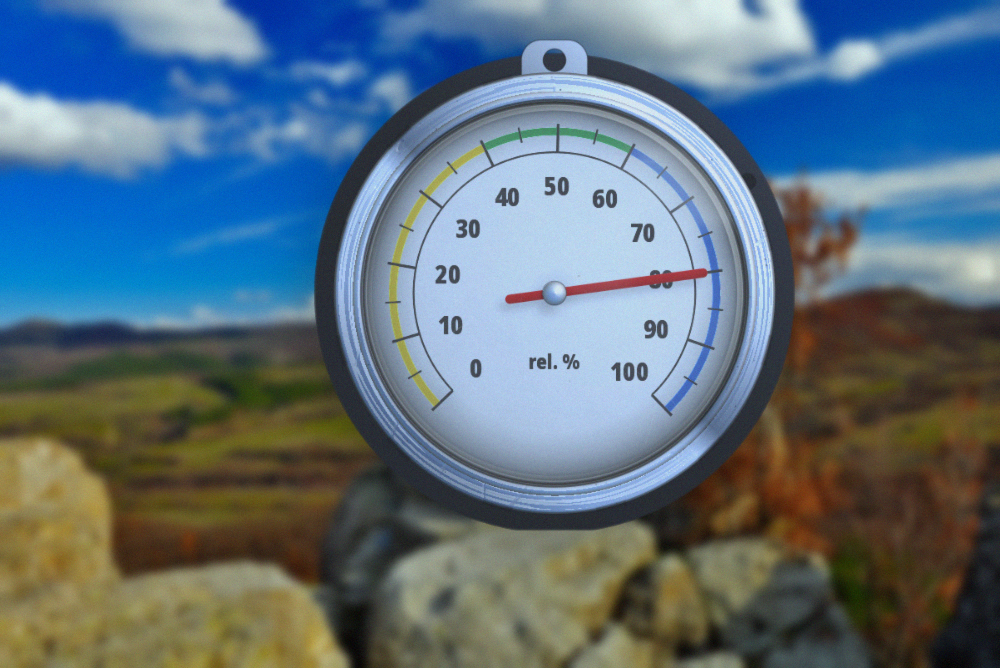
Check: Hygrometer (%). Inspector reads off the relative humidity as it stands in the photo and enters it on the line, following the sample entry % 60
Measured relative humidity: % 80
